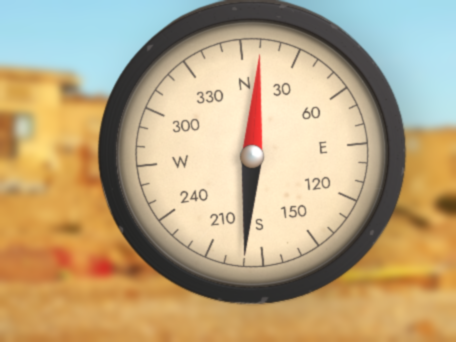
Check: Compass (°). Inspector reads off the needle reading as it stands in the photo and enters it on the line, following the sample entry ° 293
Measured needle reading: ° 10
